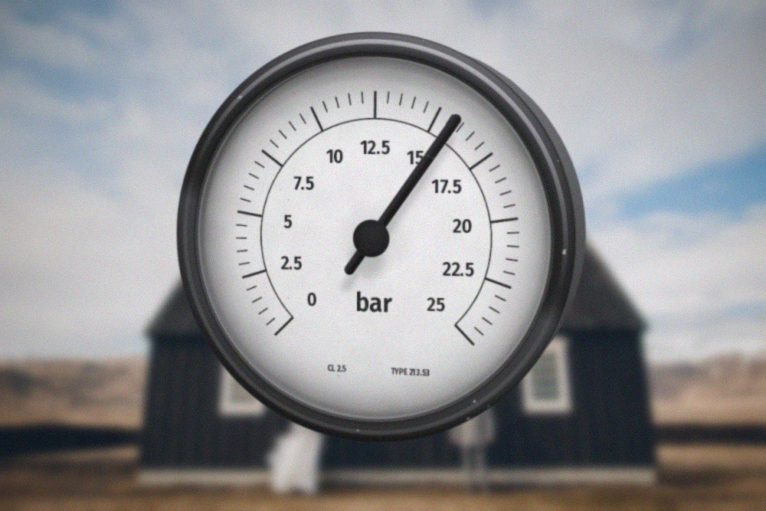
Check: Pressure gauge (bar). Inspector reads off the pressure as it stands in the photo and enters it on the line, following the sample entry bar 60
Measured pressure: bar 15.75
